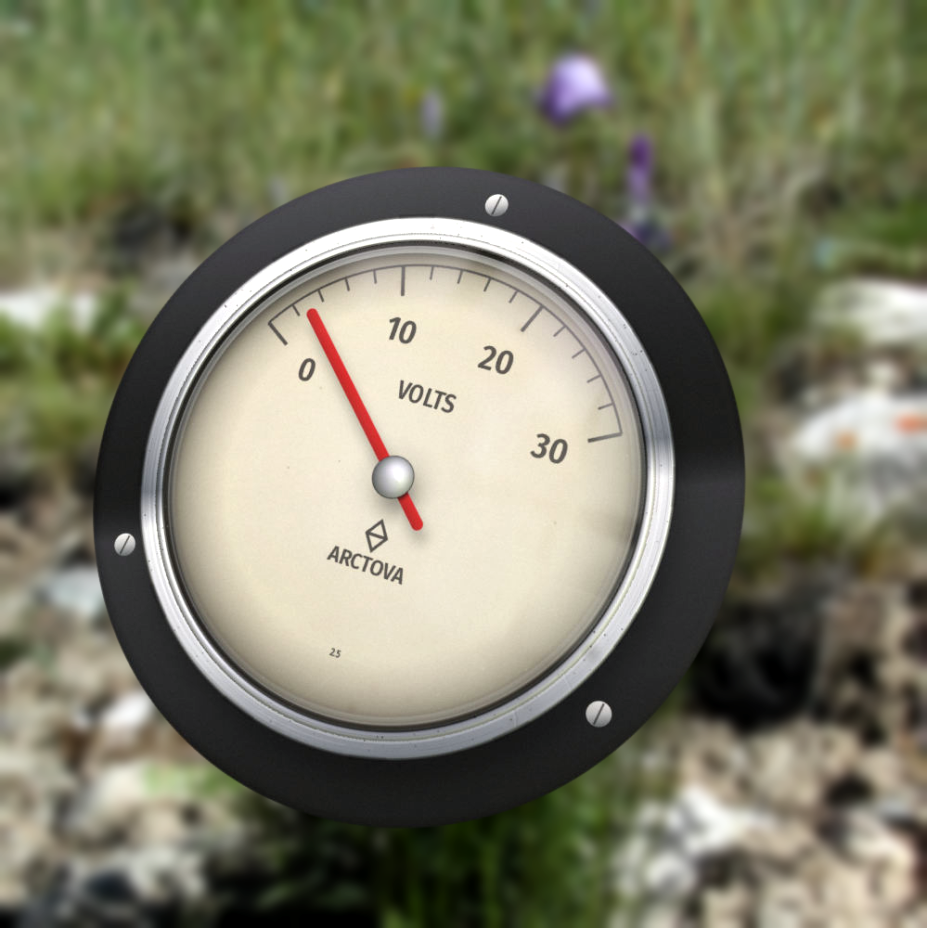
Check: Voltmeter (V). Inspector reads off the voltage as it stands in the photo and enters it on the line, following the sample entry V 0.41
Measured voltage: V 3
